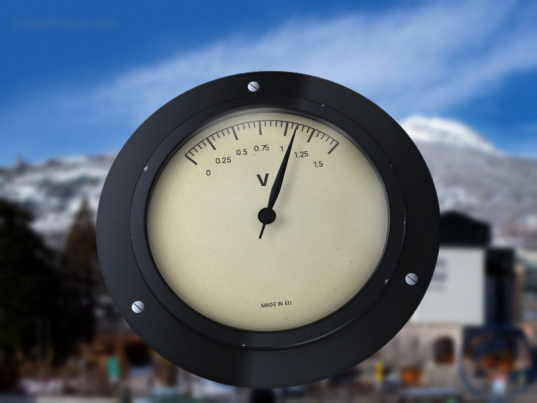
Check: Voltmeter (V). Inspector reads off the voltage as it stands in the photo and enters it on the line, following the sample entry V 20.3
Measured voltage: V 1.1
